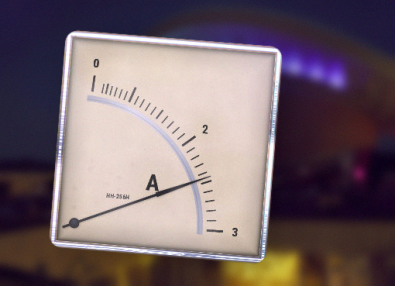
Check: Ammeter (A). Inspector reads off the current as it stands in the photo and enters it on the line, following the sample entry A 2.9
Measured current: A 2.45
